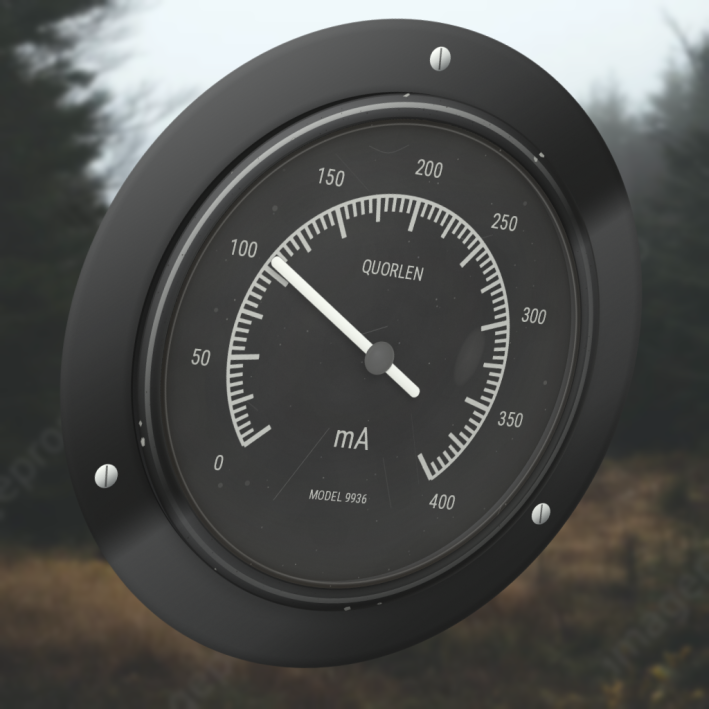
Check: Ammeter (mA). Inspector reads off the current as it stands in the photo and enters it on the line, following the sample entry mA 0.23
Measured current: mA 105
